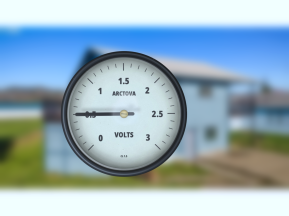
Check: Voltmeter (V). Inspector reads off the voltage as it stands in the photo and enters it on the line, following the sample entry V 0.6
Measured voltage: V 0.5
